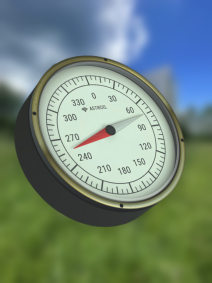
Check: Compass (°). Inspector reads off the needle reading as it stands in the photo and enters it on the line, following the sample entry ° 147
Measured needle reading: ° 255
